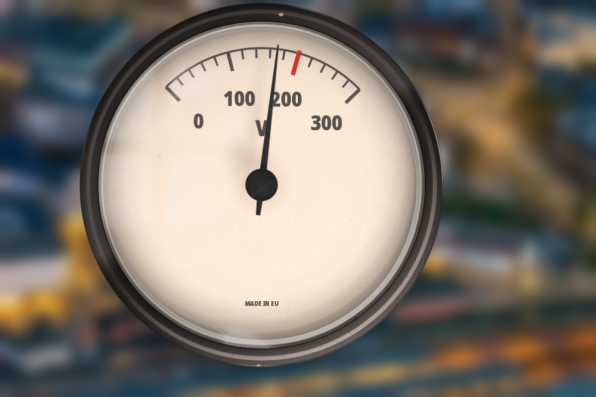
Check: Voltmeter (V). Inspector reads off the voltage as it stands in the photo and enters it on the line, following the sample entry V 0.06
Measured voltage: V 170
